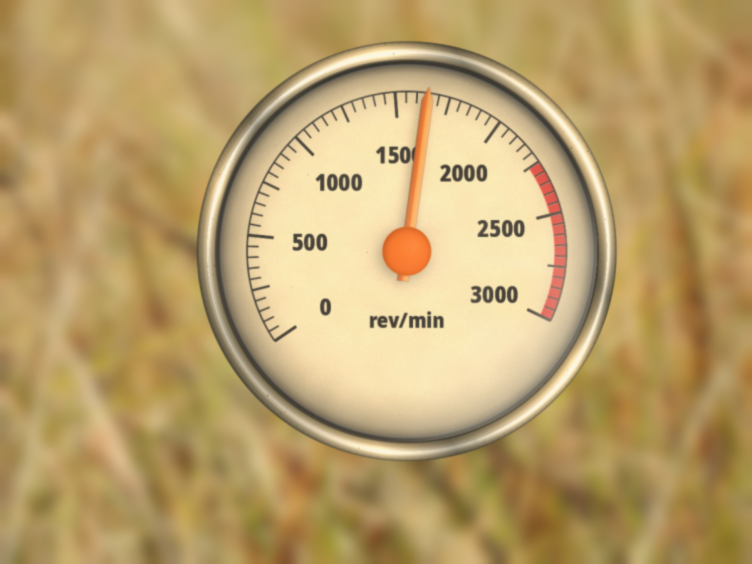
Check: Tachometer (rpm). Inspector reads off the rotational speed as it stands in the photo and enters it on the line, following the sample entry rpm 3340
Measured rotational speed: rpm 1650
